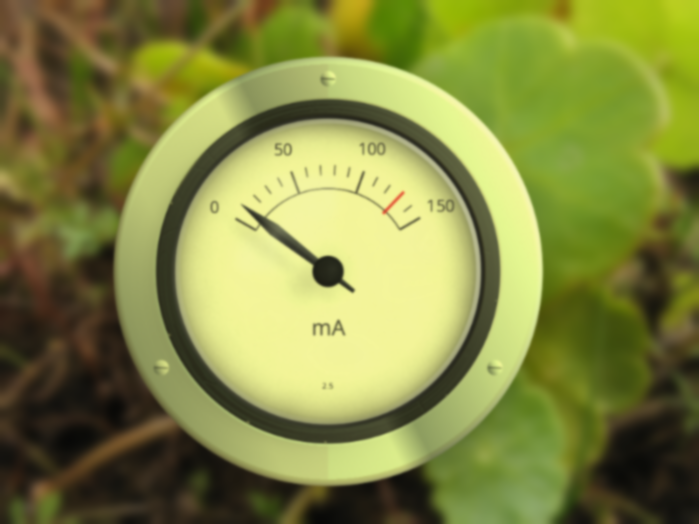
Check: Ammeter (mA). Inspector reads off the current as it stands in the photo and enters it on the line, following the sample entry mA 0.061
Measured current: mA 10
